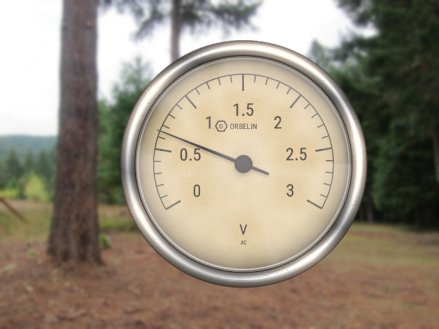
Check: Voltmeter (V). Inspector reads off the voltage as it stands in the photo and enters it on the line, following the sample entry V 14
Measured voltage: V 0.65
